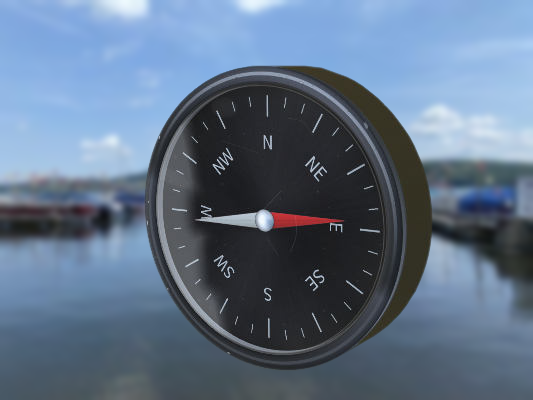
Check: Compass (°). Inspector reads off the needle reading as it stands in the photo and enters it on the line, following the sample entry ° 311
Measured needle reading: ° 85
